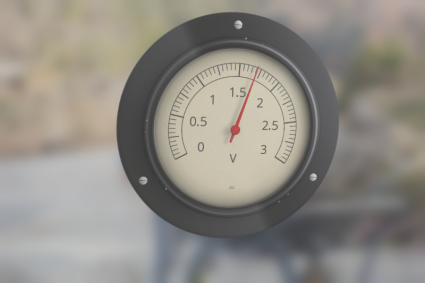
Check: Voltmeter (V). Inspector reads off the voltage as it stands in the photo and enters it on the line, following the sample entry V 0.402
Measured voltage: V 1.7
